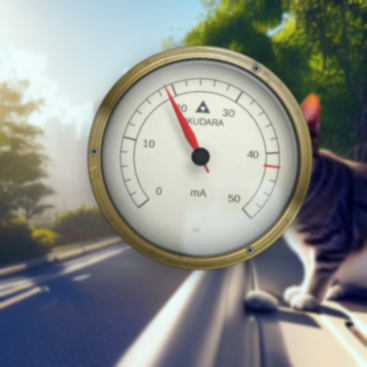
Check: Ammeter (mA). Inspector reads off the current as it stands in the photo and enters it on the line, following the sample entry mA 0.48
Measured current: mA 19
